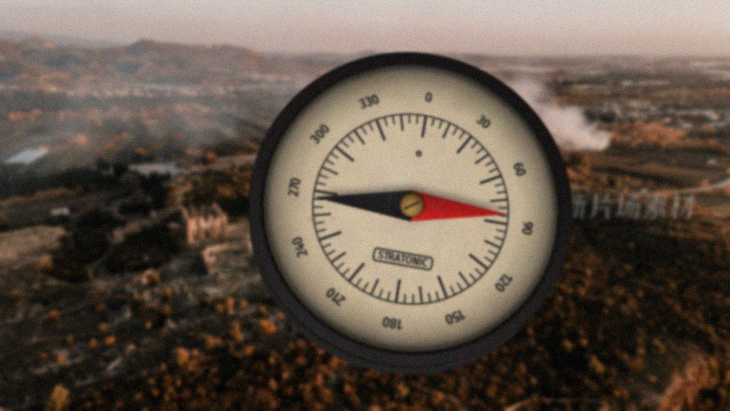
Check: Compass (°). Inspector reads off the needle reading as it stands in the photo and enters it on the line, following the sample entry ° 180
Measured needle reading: ° 85
